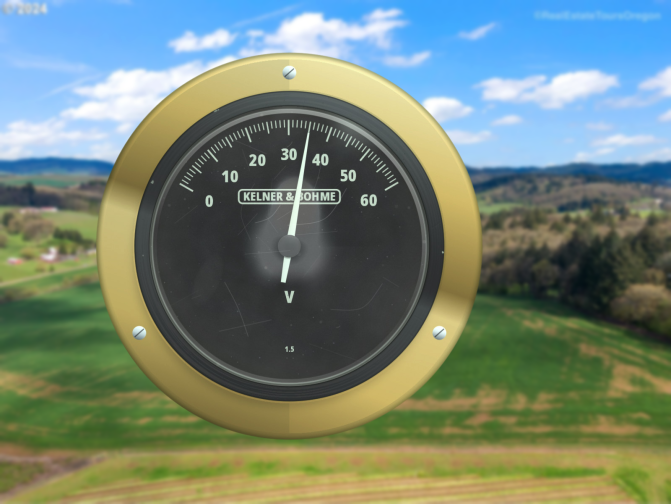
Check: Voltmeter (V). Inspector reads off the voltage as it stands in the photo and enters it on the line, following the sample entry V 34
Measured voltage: V 35
